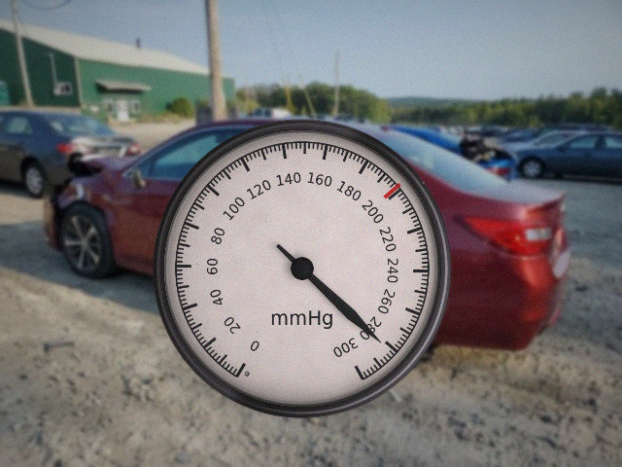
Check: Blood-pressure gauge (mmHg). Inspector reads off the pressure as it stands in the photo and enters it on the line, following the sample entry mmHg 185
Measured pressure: mmHg 282
